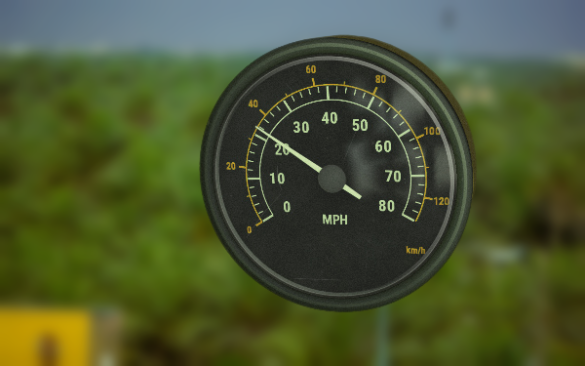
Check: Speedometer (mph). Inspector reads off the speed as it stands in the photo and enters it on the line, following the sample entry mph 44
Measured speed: mph 22
